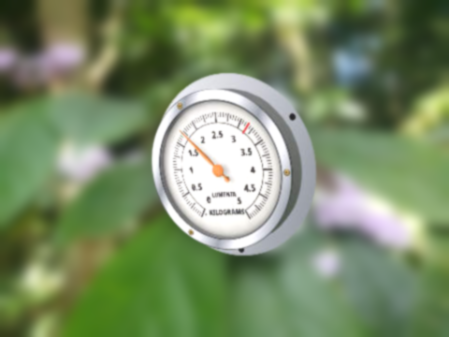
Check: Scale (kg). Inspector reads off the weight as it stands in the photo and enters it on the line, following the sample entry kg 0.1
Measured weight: kg 1.75
